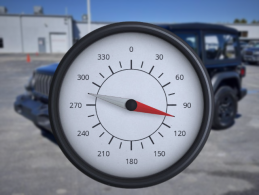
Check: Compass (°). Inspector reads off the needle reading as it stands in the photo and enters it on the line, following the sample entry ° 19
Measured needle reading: ° 105
